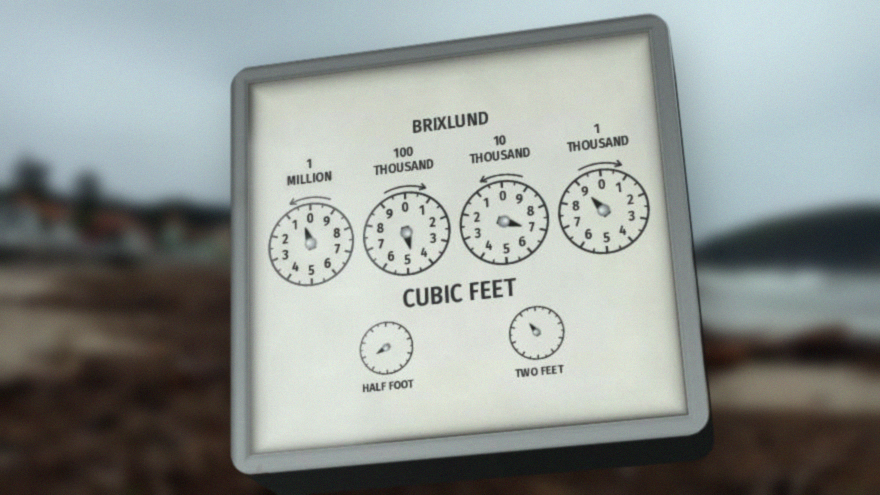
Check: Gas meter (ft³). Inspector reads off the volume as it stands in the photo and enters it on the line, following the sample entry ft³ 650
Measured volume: ft³ 46900
